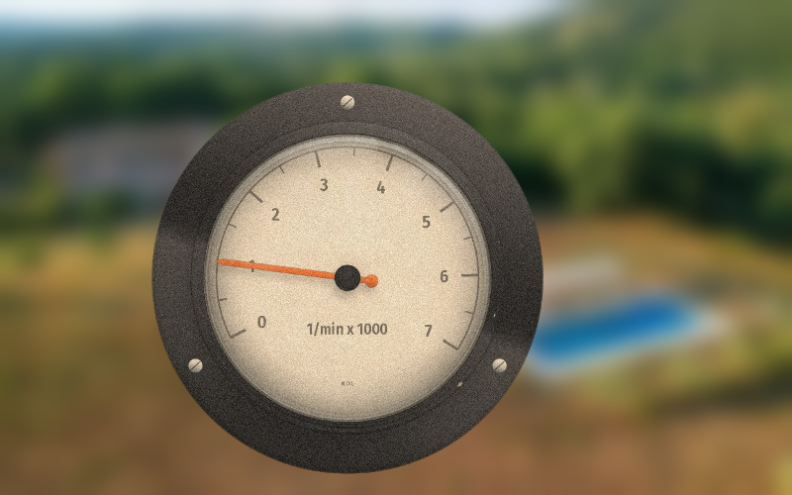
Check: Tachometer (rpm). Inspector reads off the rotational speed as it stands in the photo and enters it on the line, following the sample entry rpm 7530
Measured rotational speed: rpm 1000
